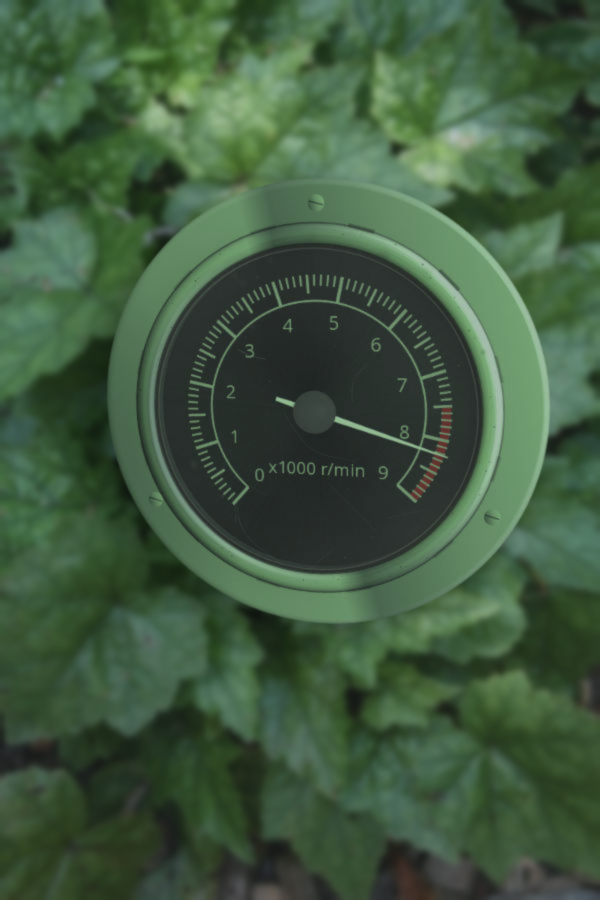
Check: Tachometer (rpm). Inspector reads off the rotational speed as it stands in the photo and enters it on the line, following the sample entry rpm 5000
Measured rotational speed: rpm 8200
